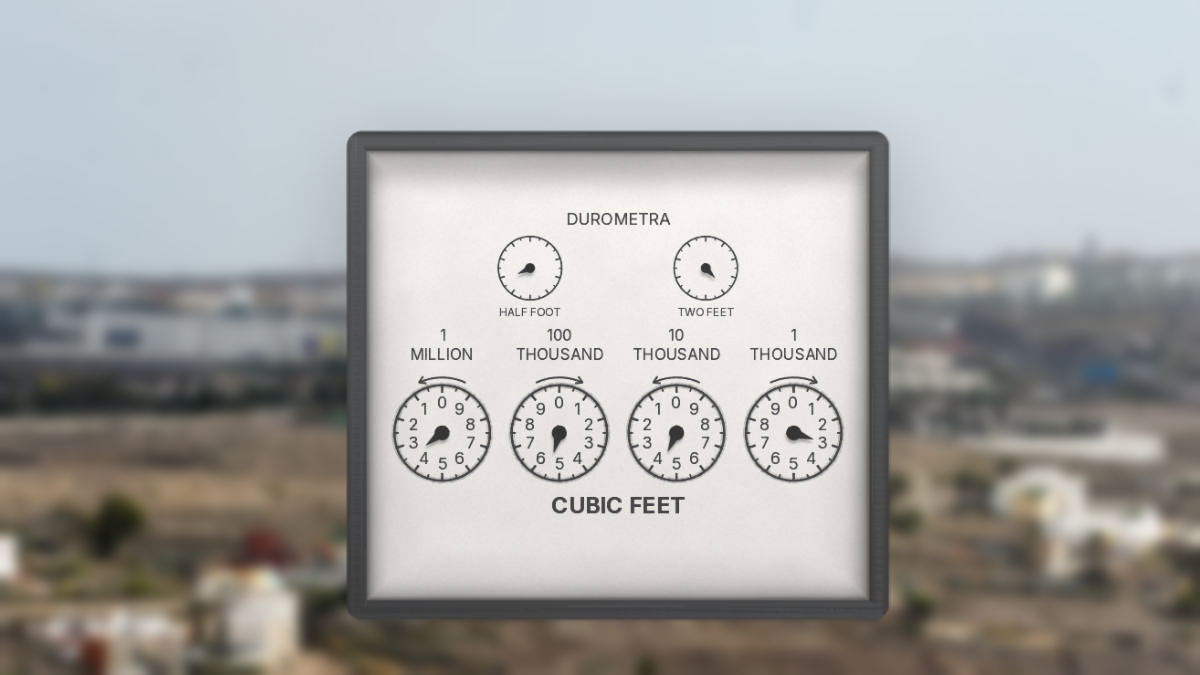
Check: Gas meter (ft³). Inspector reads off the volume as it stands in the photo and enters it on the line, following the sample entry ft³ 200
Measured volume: ft³ 354300
